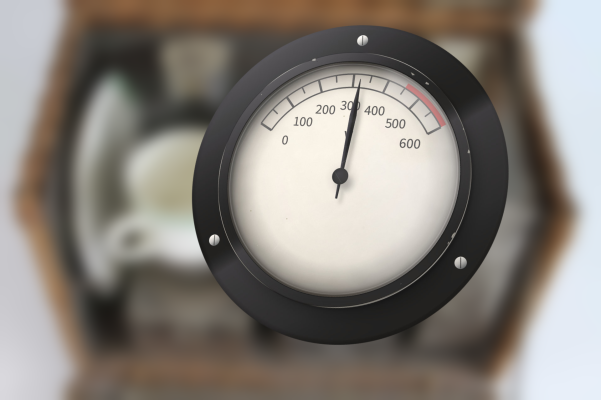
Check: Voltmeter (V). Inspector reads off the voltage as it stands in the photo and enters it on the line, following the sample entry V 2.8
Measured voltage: V 325
